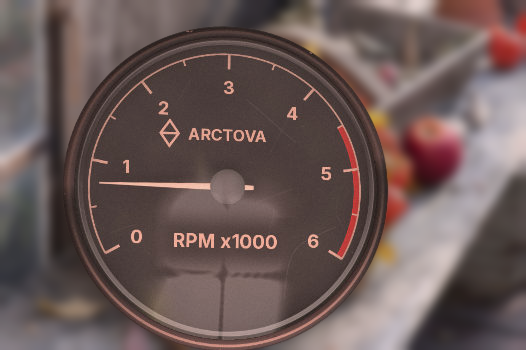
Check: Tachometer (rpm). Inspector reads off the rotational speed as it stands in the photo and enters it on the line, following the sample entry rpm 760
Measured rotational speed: rpm 750
